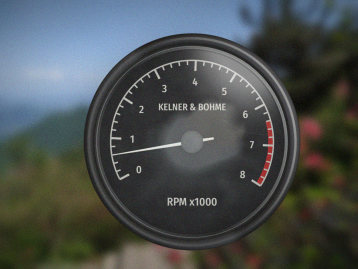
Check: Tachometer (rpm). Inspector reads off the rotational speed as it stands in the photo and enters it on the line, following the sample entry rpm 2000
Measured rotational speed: rpm 600
